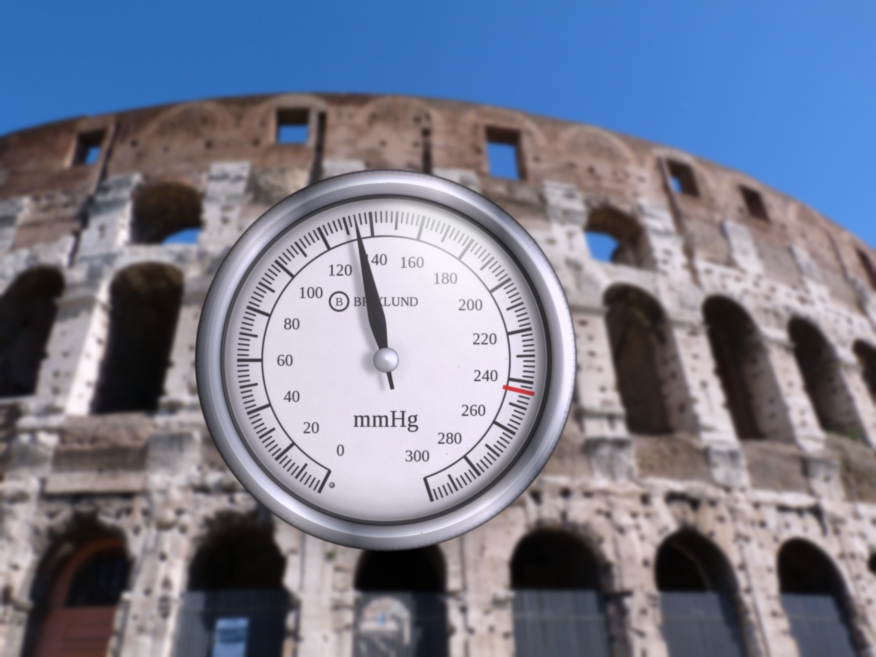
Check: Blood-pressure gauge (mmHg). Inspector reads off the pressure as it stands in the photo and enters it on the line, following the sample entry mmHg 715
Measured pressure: mmHg 134
